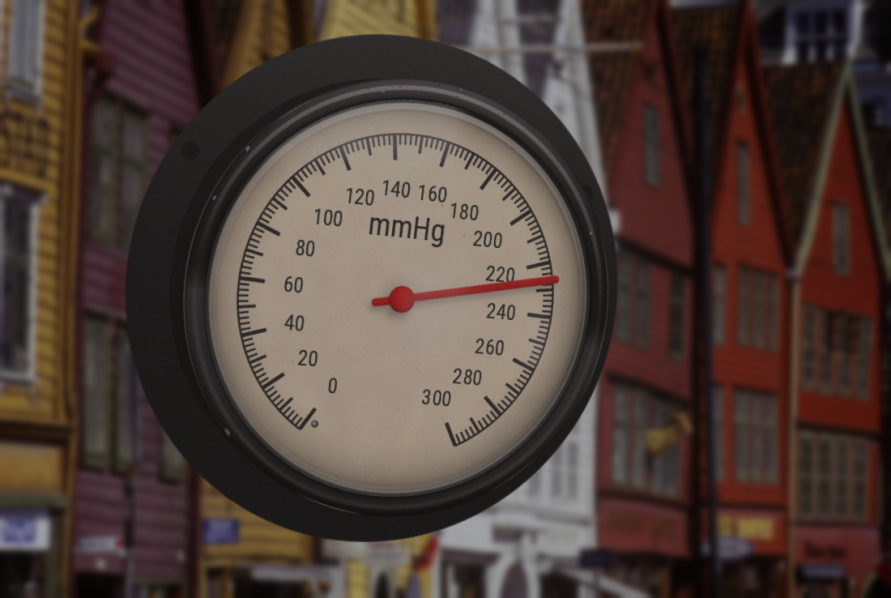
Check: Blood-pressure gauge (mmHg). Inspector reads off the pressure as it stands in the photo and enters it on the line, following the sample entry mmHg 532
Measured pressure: mmHg 226
